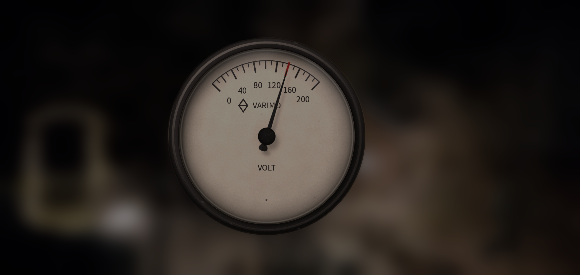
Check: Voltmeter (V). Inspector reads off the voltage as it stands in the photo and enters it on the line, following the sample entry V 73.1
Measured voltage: V 140
